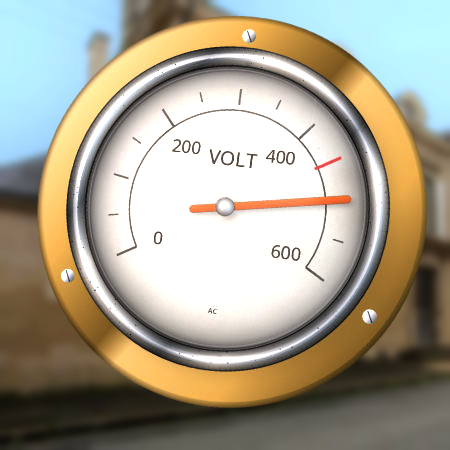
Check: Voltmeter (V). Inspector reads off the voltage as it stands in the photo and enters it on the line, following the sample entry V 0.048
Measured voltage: V 500
